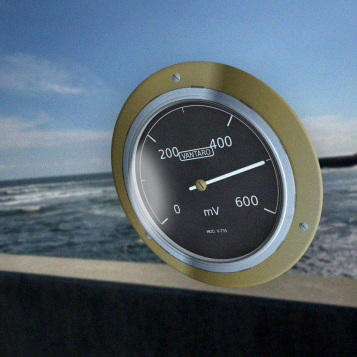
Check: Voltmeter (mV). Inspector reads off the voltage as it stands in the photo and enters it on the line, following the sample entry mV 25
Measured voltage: mV 500
